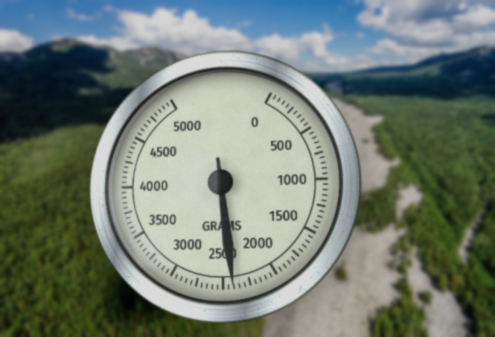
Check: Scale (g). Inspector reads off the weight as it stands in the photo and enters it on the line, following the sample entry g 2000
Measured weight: g 2400
